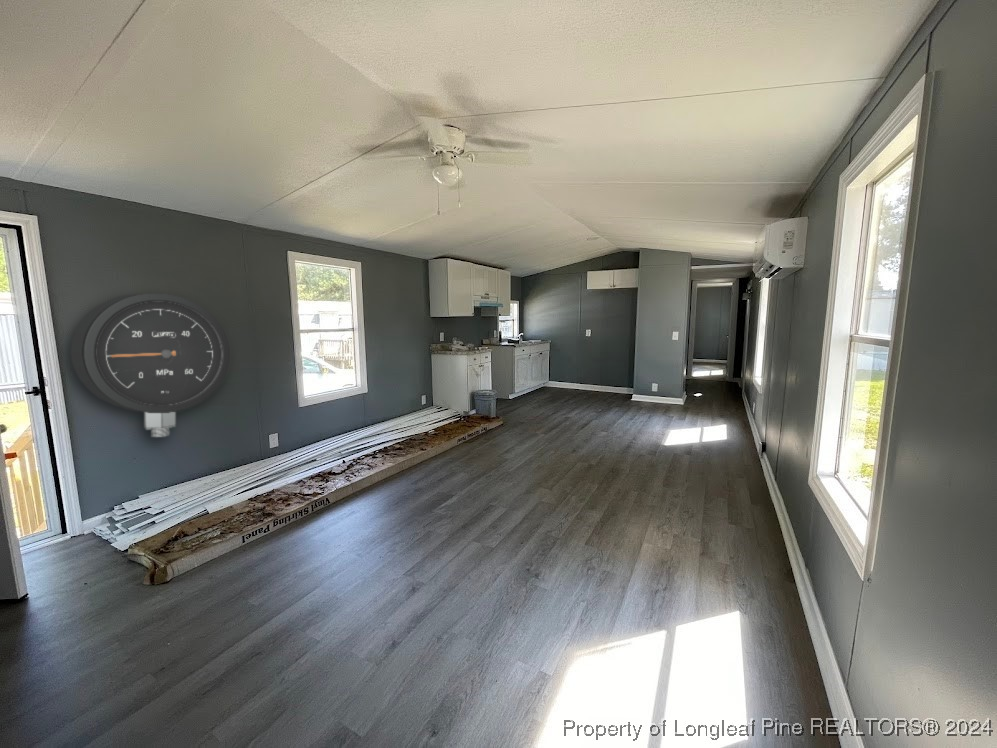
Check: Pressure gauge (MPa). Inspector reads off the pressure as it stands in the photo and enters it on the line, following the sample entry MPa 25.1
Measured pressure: MPa 10
